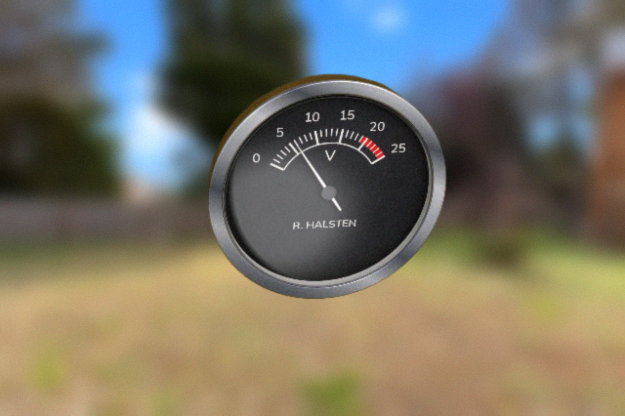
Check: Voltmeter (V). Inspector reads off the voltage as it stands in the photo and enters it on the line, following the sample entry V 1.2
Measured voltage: V 6
